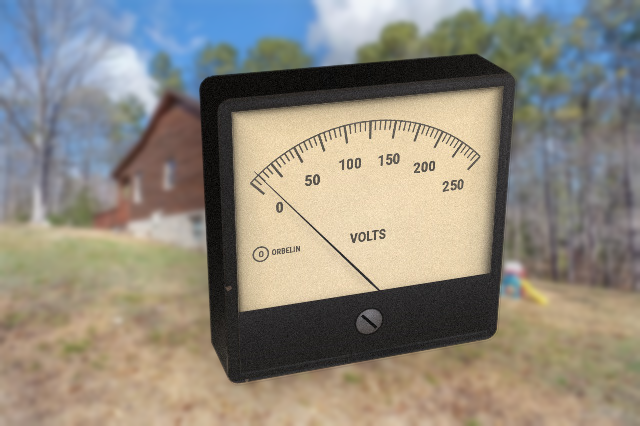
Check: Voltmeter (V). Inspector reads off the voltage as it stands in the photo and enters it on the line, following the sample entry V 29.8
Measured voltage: V 10
